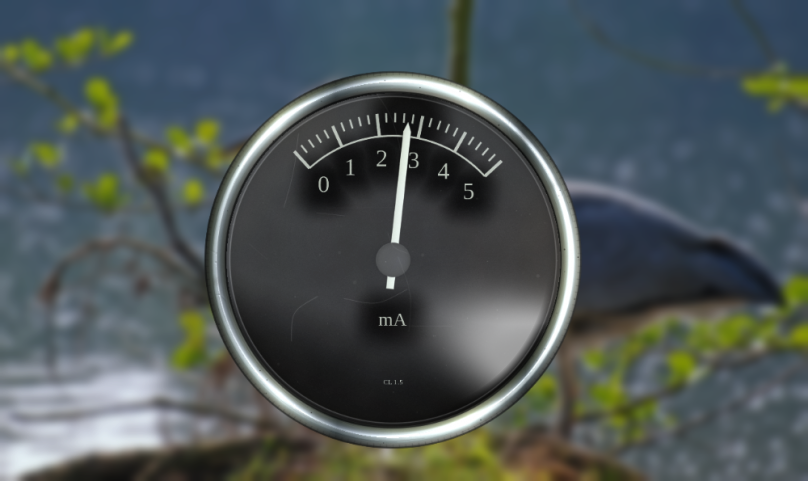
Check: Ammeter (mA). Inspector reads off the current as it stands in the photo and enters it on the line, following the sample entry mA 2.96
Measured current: mA 2.7
